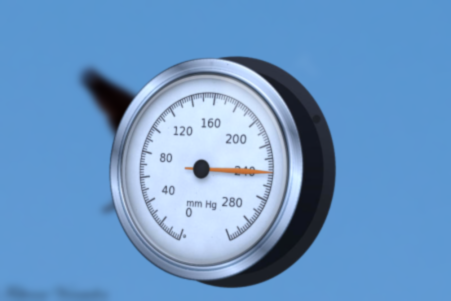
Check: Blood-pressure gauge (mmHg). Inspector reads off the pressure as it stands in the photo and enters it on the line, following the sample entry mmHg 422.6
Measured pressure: mmHg 240
